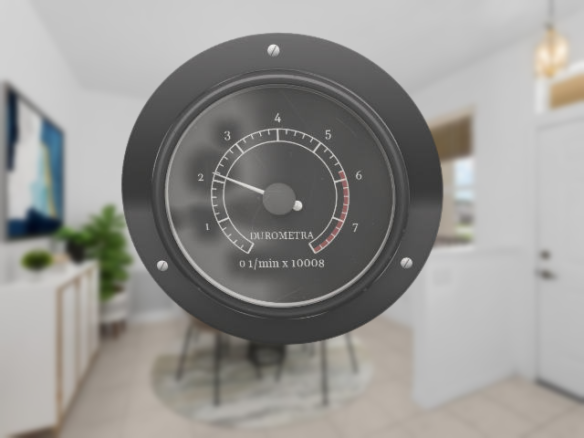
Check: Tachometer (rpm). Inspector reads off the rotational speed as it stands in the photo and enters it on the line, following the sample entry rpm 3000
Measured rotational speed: rpm 2200
